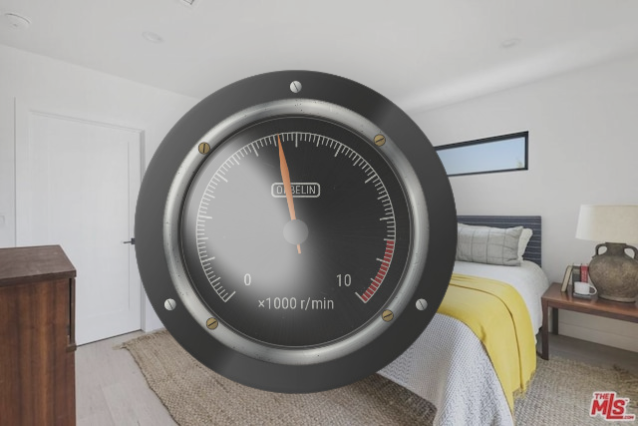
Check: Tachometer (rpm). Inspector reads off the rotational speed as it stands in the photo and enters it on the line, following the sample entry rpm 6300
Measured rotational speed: rpm 4600
